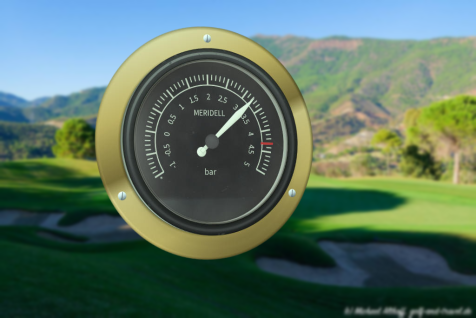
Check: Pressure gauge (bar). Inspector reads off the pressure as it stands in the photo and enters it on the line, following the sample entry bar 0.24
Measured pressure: bar 3.2
